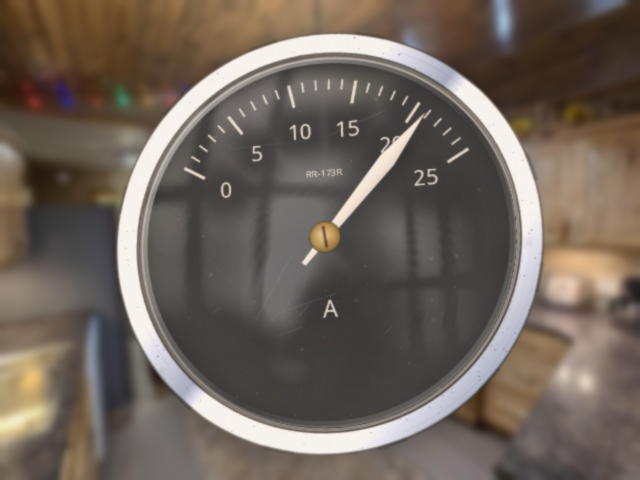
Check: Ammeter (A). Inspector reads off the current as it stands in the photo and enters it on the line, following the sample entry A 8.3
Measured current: A 21
